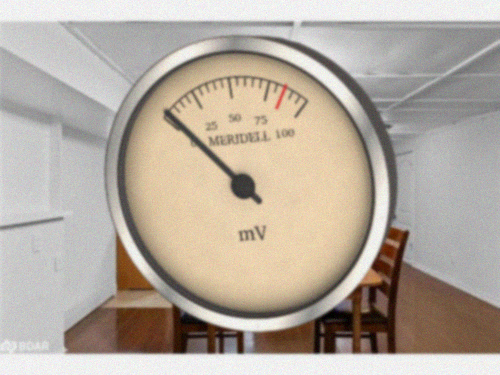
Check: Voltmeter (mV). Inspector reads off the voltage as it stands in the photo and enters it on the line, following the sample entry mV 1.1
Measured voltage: mV 5
